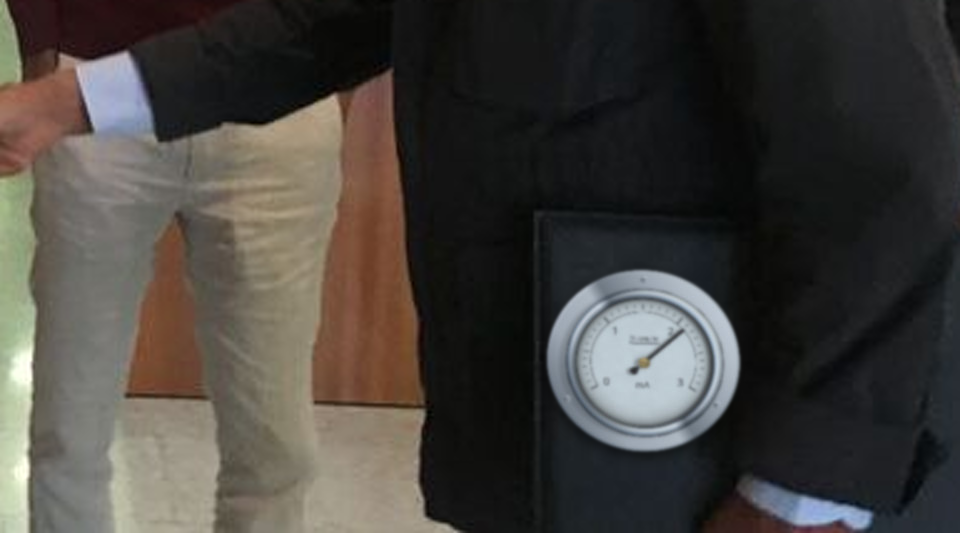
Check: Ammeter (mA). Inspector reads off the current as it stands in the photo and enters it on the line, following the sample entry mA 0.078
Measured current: mA 2.1
